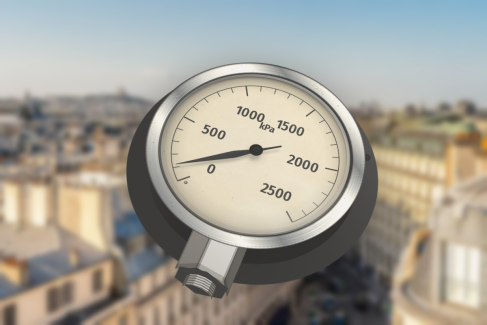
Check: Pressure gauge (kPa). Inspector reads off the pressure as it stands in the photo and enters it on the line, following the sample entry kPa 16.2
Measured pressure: kPa 100
